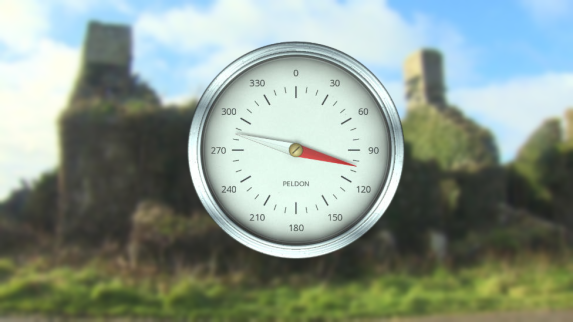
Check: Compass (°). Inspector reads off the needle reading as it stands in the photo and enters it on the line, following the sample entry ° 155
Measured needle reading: ° 105
